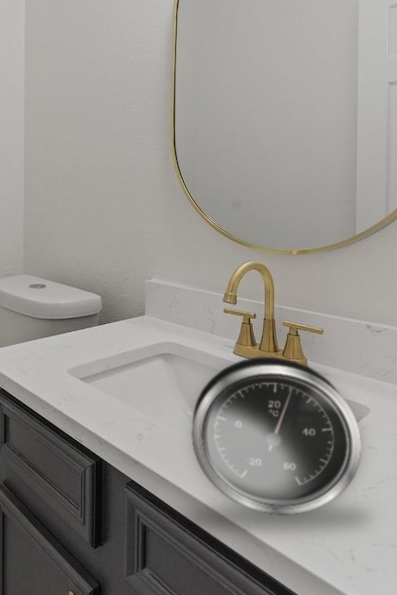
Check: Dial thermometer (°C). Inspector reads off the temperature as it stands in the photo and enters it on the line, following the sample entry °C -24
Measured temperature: °C 24
